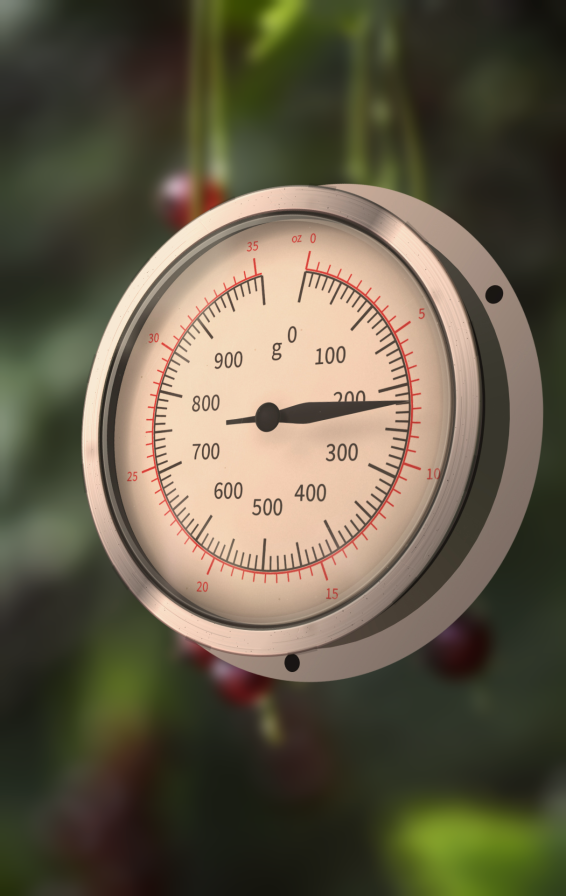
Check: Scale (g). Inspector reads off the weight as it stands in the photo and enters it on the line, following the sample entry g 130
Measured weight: g 220
